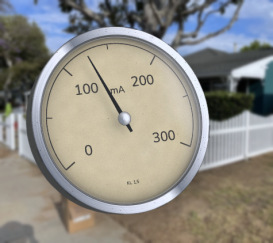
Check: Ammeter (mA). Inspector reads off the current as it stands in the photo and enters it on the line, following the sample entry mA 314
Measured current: mA 125
